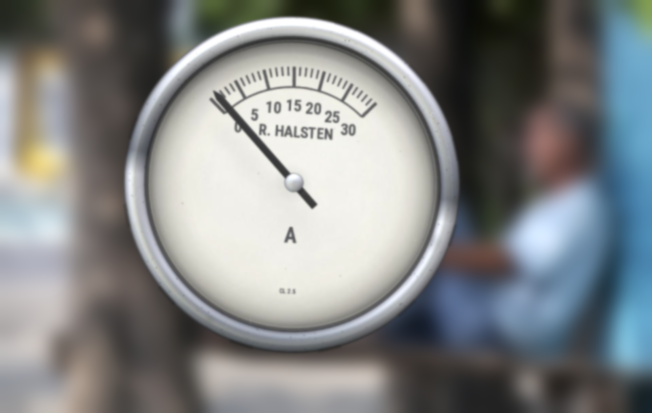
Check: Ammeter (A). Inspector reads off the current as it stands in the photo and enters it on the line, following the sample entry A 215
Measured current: A 1
